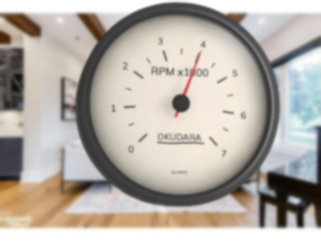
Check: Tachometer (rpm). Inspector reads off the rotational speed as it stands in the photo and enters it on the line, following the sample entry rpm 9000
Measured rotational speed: rpm 4000
